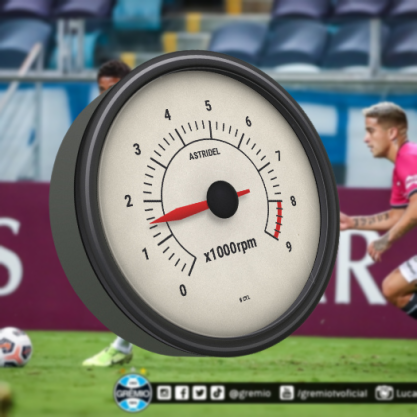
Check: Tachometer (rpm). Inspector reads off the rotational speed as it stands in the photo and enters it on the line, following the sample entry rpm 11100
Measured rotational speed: rpm 1500
